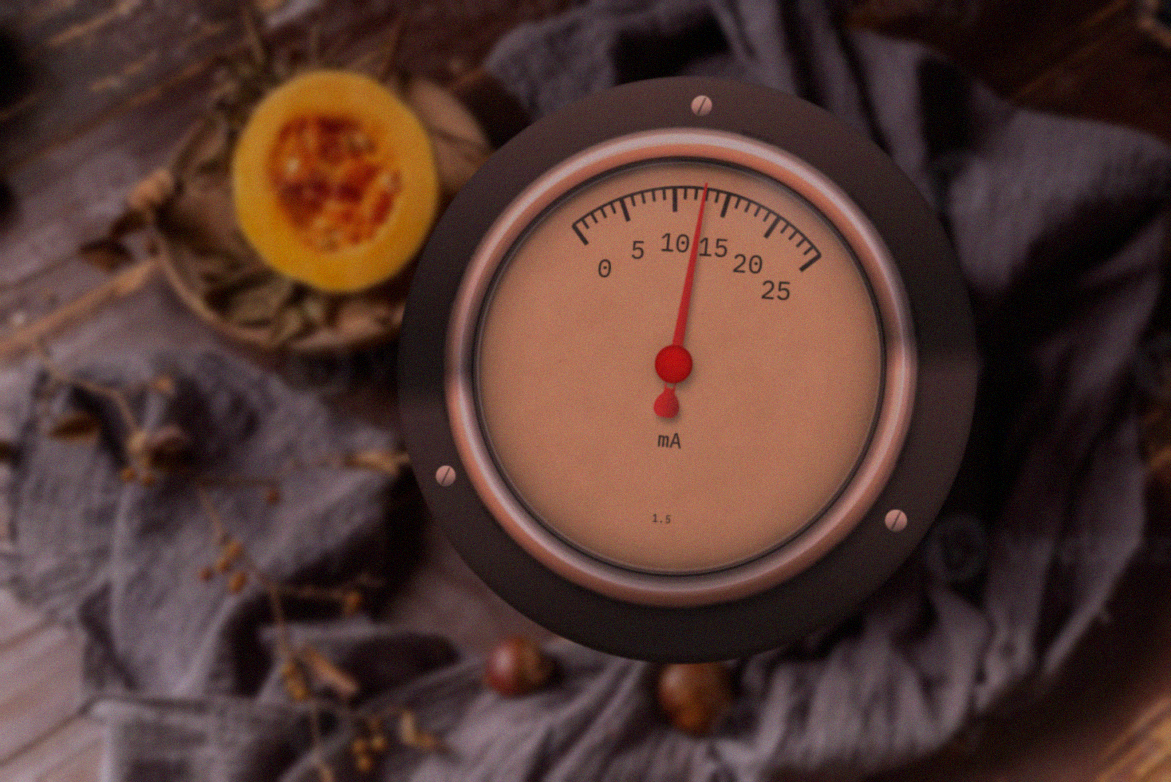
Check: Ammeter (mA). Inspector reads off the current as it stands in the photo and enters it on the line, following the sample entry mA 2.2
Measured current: mA 13
